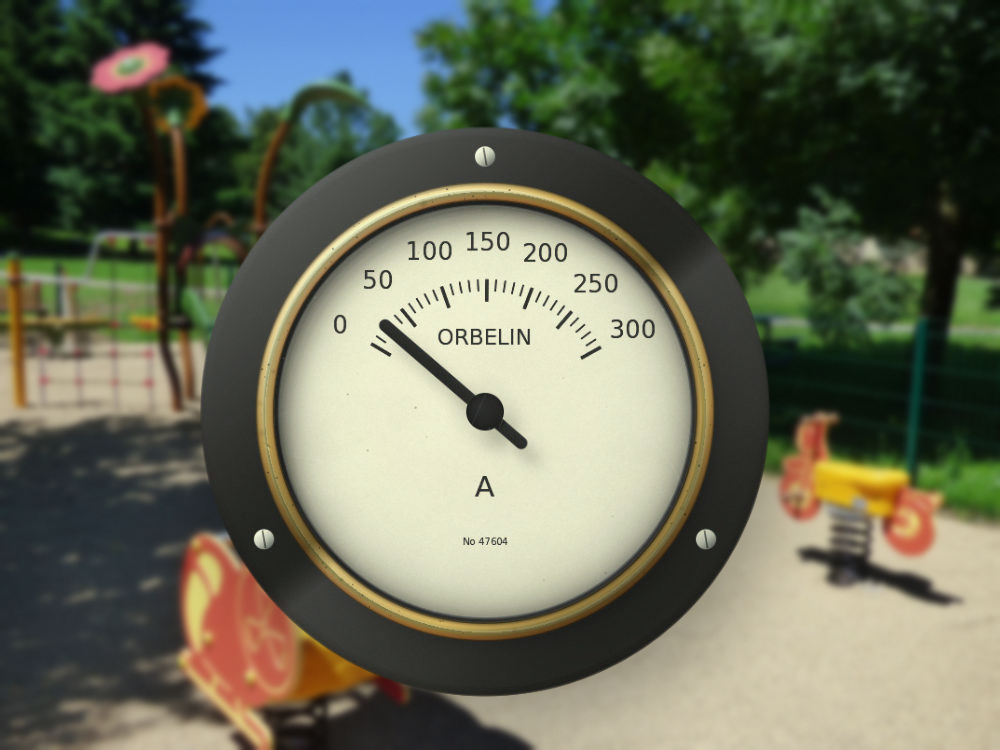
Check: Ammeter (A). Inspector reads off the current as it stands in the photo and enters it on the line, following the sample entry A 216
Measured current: A 25
